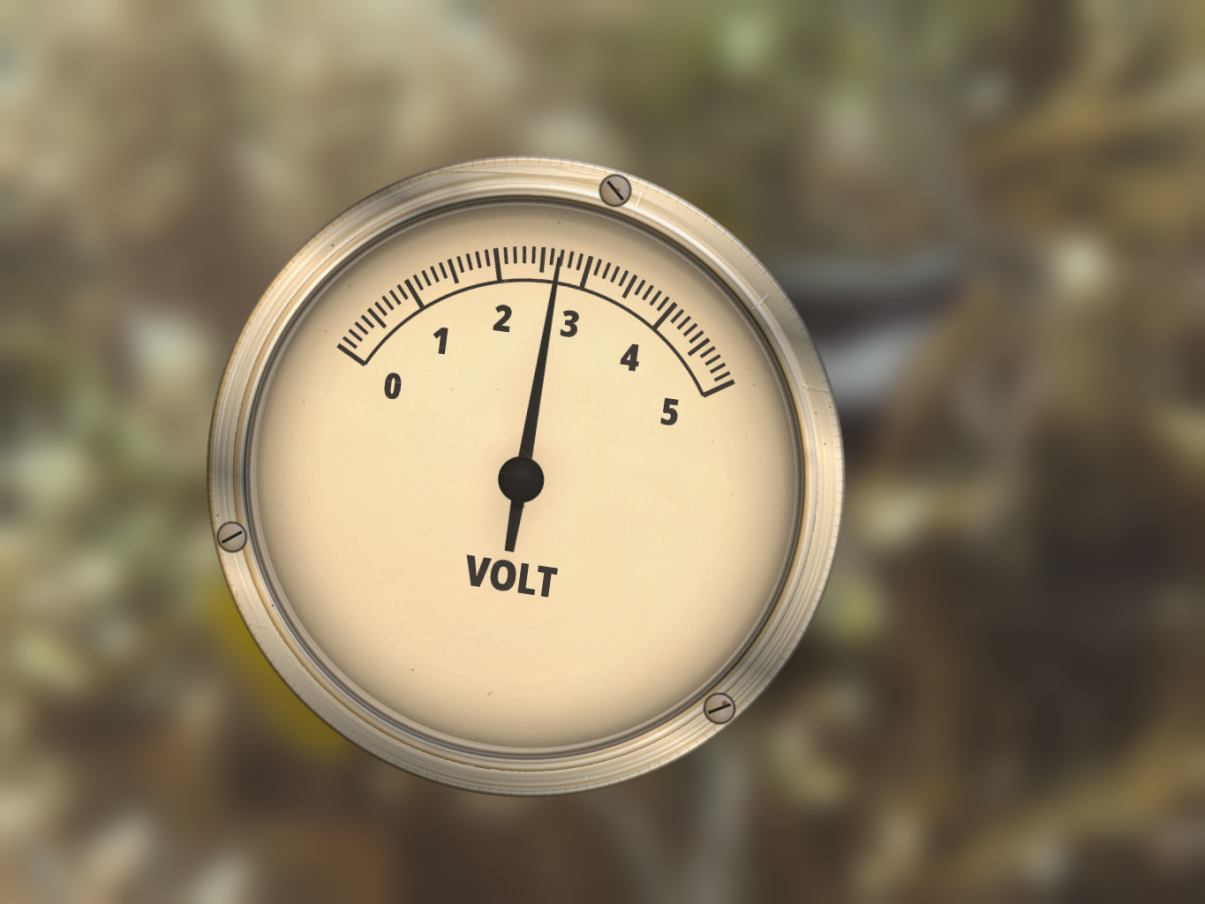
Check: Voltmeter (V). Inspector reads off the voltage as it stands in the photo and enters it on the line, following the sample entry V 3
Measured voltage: V 2.7
